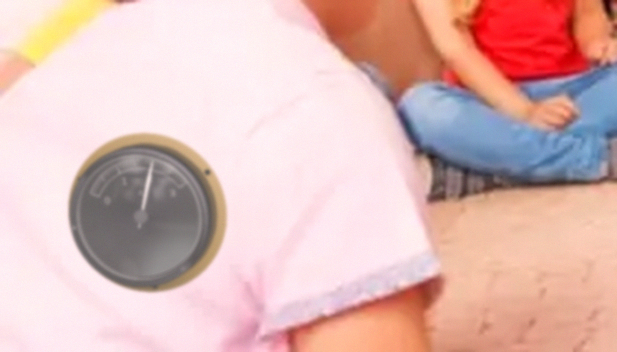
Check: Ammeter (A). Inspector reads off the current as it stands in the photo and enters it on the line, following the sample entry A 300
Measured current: A 2
